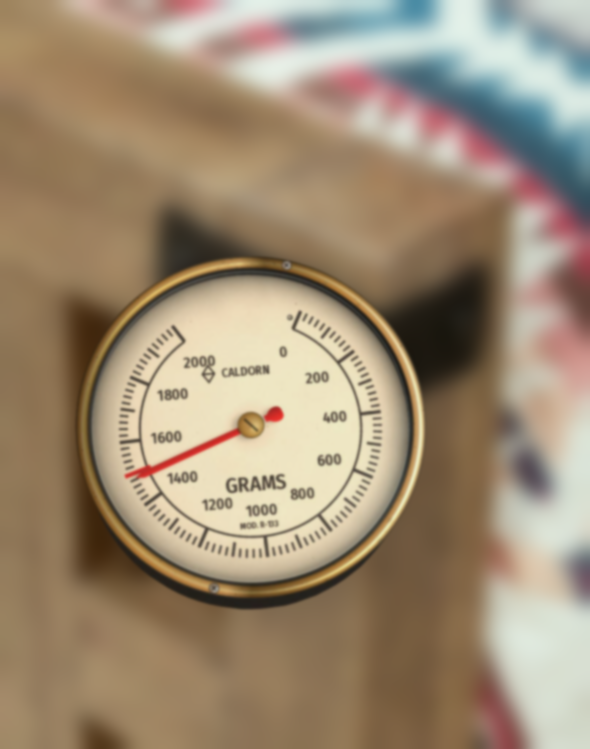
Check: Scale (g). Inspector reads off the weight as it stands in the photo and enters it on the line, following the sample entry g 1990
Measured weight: g 1480
